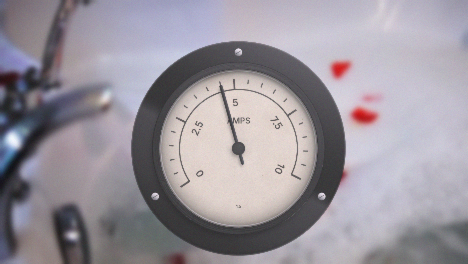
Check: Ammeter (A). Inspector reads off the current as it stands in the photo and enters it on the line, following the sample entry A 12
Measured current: A 4.5
